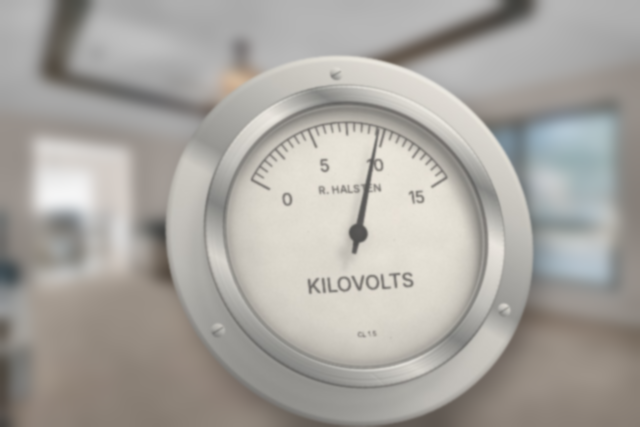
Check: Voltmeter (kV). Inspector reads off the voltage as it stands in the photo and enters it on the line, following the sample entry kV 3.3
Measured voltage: kV 9.5
